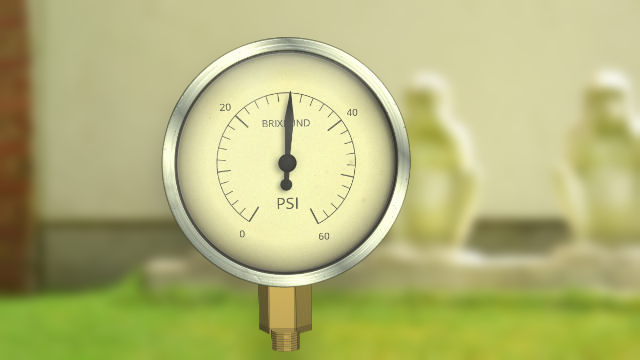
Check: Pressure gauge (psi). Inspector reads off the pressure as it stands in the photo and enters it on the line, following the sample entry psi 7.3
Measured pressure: psi 30
